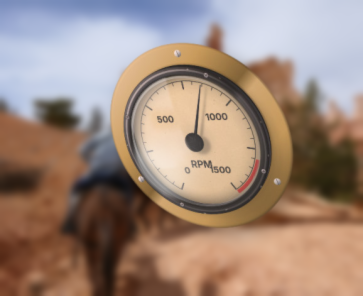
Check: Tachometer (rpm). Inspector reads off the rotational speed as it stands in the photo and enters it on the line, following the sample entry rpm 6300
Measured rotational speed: rpm 850
